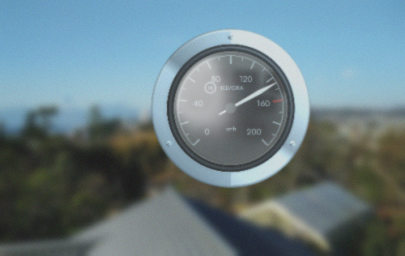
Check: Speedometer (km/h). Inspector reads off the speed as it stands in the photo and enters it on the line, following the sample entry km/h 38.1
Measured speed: km/h 145
